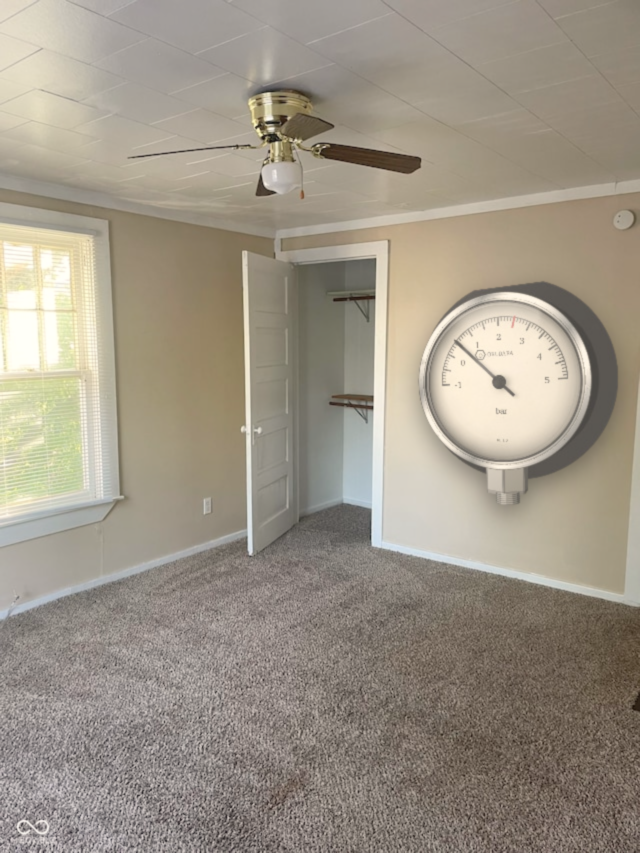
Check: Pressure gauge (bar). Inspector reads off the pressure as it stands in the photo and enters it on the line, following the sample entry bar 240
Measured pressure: bar 0.5
